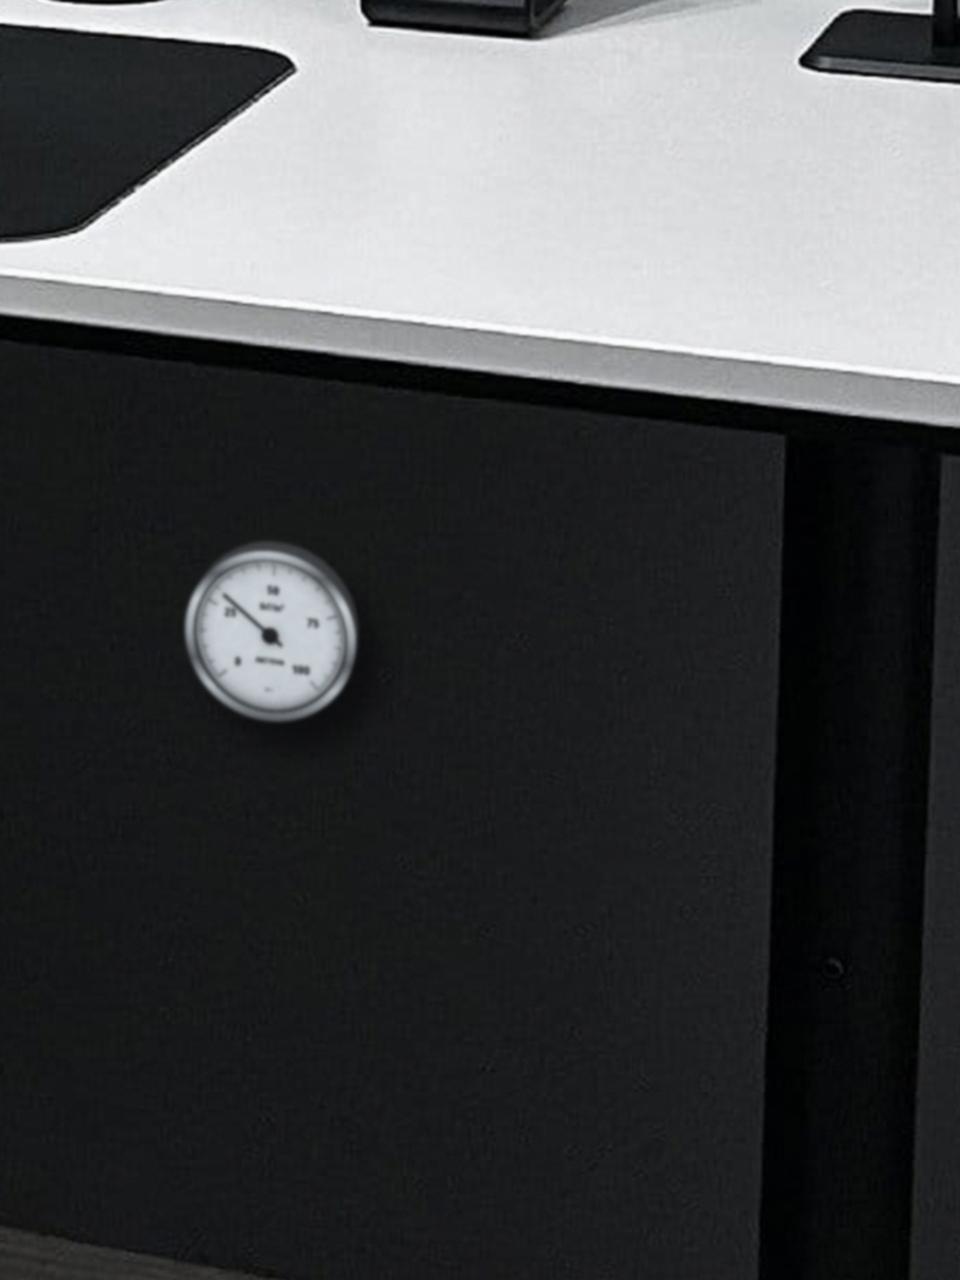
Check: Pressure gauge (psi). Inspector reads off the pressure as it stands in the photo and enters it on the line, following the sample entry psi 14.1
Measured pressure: psi 30
